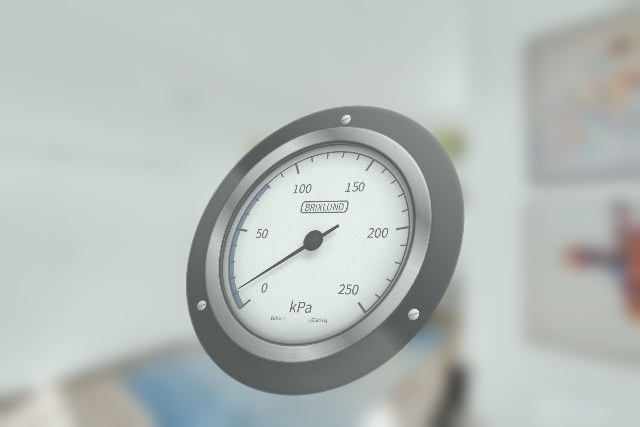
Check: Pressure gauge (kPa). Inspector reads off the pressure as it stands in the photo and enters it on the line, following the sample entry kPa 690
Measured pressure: kPa 10
